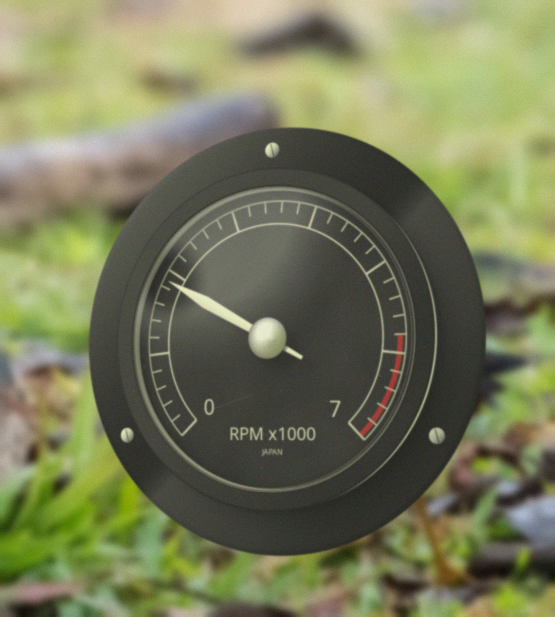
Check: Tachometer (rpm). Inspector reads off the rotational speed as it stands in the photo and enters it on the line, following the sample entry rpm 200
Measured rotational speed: rpm 1900
